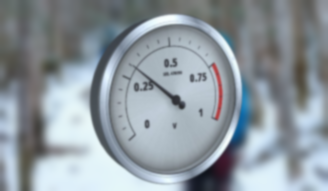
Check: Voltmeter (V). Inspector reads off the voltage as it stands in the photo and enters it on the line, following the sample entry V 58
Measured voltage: V 0.3
